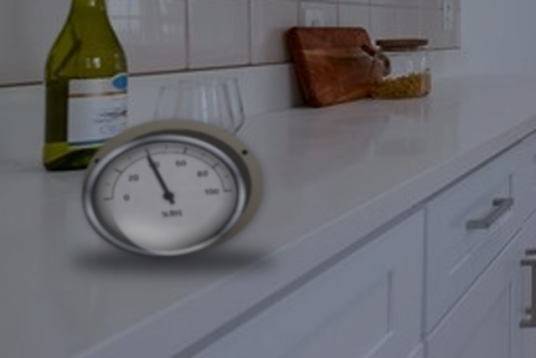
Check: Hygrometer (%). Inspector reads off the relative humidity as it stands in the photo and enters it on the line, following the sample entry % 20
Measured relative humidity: % 40
